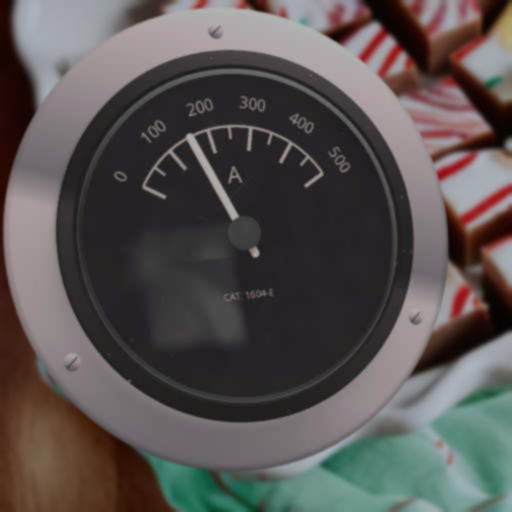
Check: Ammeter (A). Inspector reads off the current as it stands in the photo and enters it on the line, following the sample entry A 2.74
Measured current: A 150
